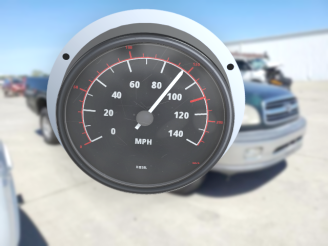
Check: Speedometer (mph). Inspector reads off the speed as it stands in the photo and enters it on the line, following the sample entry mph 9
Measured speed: mph 90
